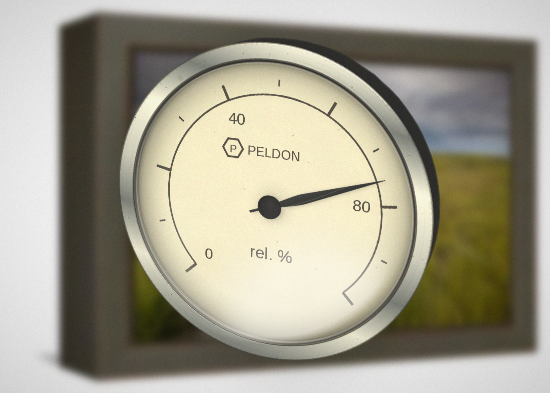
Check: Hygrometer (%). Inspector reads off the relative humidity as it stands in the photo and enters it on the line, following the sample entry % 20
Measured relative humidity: % 75
